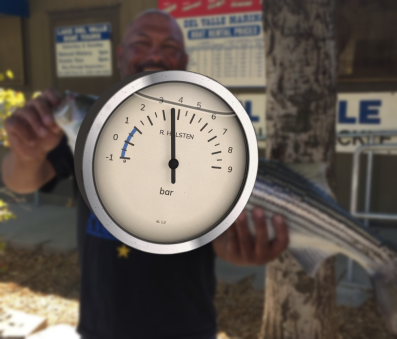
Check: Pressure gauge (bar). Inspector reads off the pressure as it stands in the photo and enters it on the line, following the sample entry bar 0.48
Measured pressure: bar 3.5
